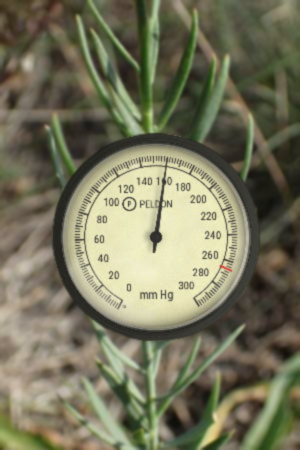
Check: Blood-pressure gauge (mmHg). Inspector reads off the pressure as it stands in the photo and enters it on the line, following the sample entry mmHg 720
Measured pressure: mmHg 160
